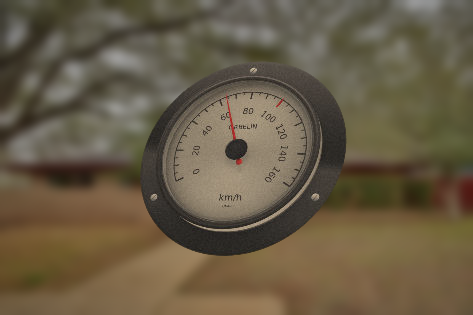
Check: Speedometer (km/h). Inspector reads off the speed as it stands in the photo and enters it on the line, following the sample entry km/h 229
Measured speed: km/h 65
